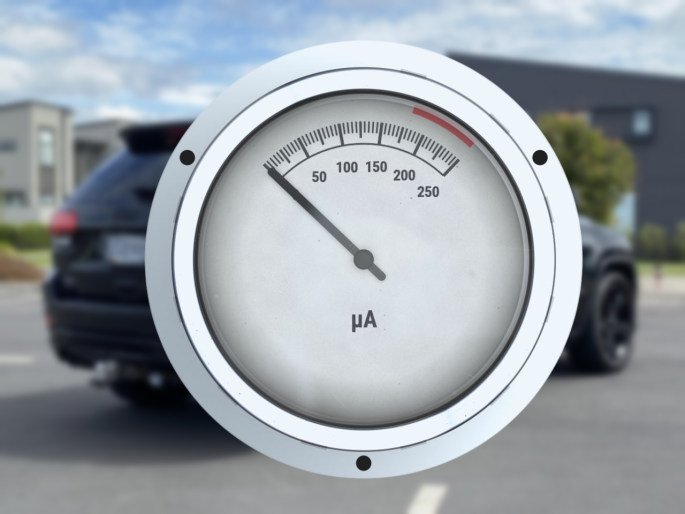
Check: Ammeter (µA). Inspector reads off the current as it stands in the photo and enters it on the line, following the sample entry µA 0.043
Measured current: µA 0
